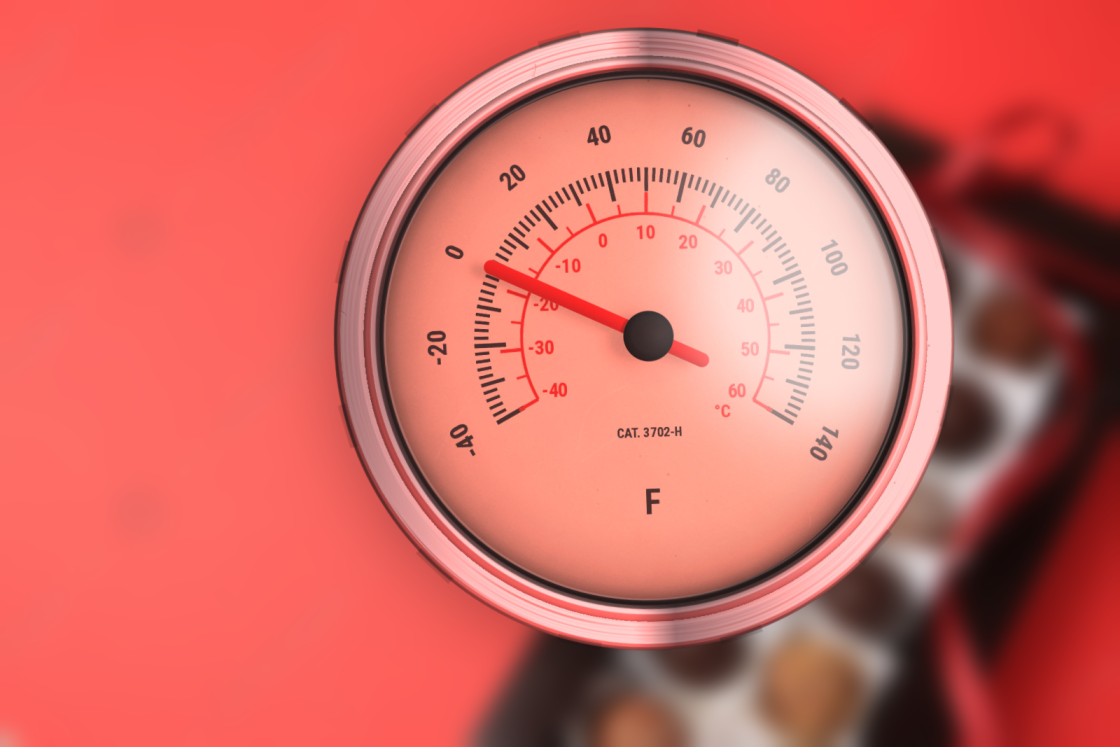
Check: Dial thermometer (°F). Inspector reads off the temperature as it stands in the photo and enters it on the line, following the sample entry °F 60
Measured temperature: °F 0
